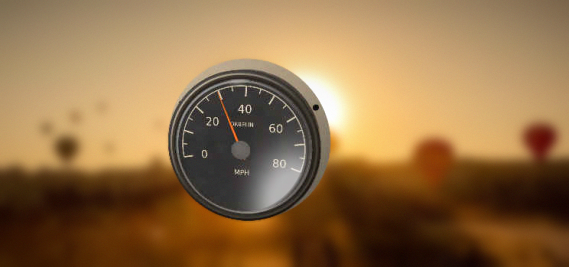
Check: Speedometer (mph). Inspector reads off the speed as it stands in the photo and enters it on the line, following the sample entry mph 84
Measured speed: mph 30
